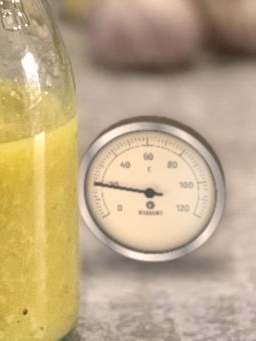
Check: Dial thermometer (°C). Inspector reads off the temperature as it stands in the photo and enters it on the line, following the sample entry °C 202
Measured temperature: °C 20
